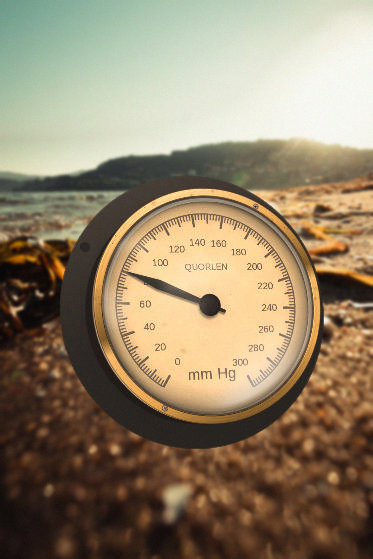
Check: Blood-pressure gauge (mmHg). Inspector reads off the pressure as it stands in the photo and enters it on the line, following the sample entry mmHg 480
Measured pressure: mmHg 80
